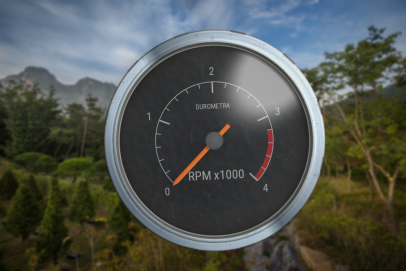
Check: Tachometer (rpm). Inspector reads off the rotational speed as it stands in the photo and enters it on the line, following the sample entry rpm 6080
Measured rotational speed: rpm 0
